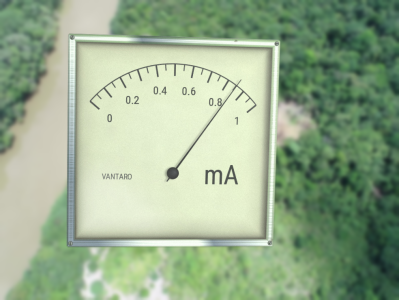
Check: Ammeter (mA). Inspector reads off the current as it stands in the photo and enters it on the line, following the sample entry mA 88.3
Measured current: mA 0.85
